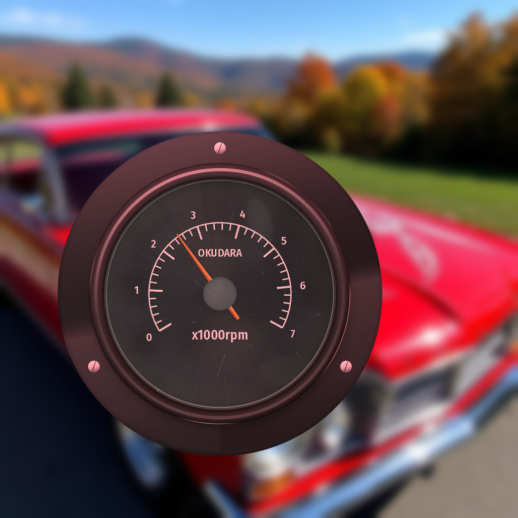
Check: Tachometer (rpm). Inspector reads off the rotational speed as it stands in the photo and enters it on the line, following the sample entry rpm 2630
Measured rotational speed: rpm 2500
